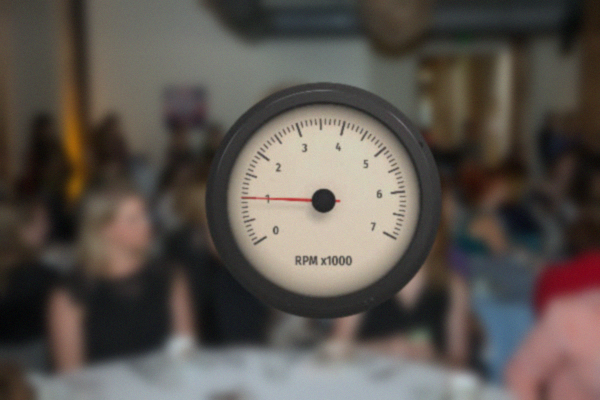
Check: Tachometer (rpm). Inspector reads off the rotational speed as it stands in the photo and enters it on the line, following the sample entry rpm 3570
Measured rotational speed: rpm 1000
